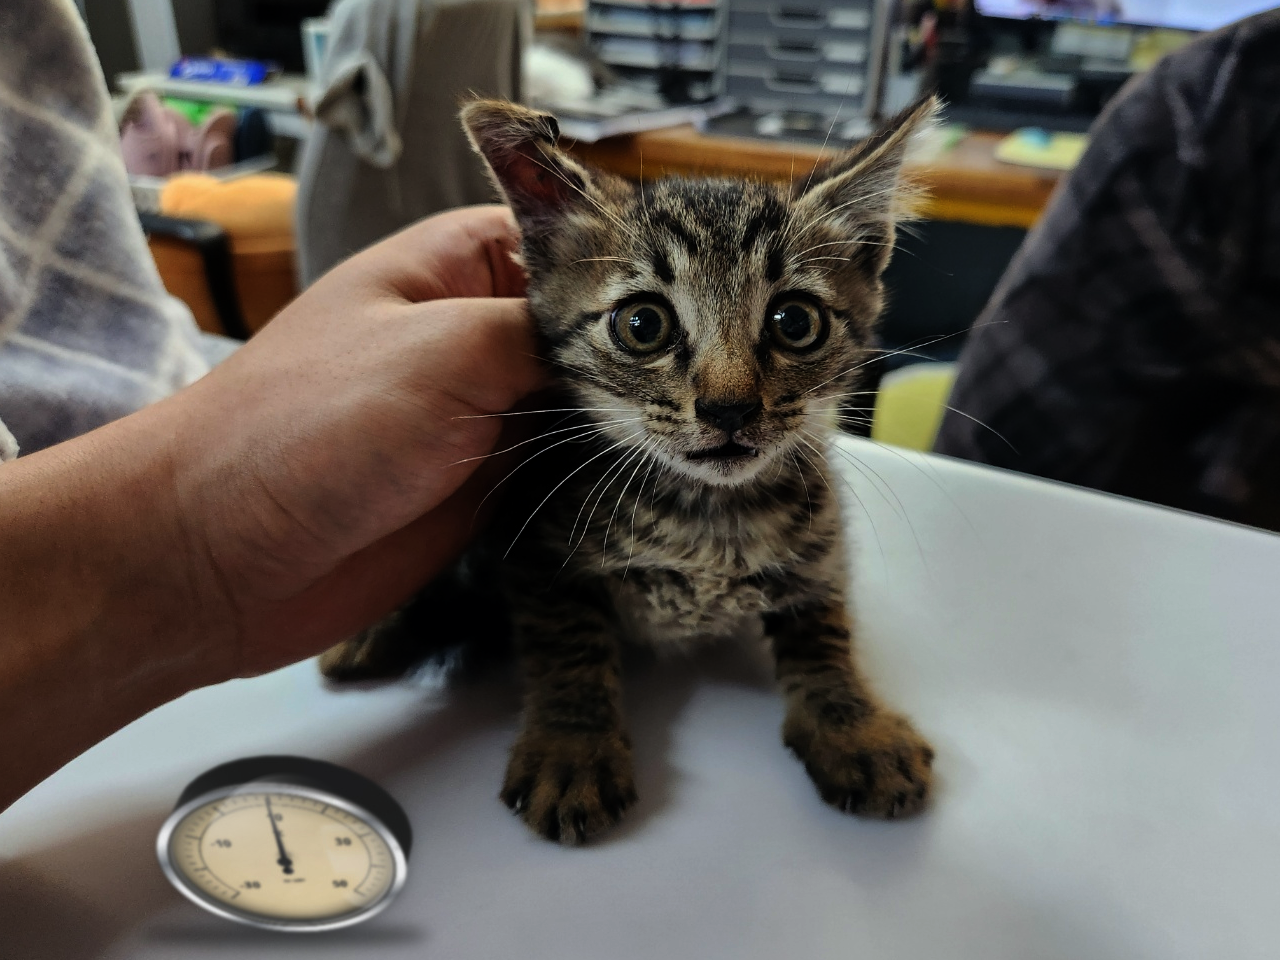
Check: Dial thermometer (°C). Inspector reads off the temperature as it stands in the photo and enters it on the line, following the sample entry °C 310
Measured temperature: °C 10
